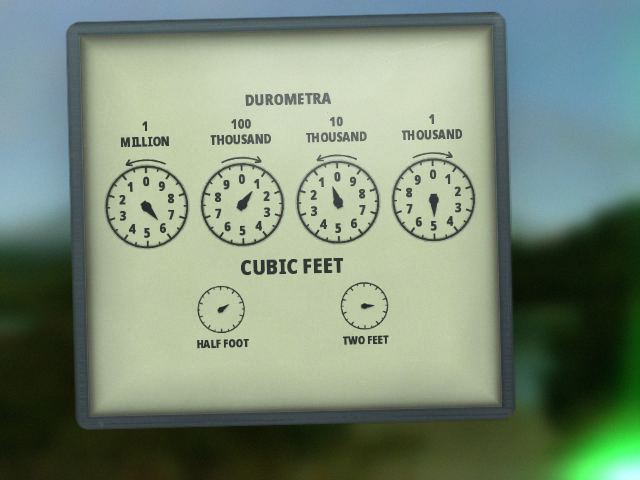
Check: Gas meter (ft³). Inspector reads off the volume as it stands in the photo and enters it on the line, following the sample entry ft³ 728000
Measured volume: ft³ 610500
